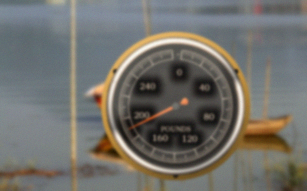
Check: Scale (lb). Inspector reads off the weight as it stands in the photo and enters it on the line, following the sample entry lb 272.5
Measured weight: lb 190
